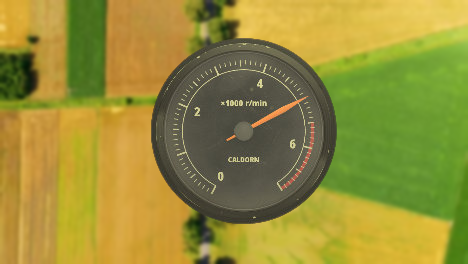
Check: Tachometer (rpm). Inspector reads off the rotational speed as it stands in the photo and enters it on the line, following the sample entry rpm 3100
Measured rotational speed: rpm 5000
